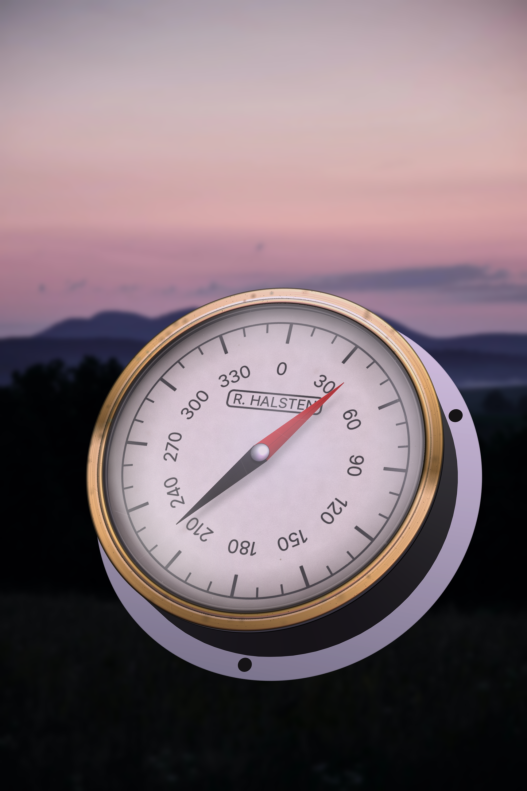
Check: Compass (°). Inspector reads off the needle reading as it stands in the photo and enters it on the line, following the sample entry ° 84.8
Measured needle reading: ° 40
